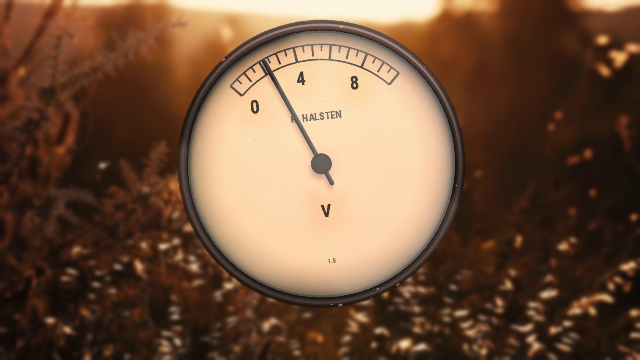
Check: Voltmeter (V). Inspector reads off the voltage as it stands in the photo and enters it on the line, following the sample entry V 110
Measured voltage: V 2.25
